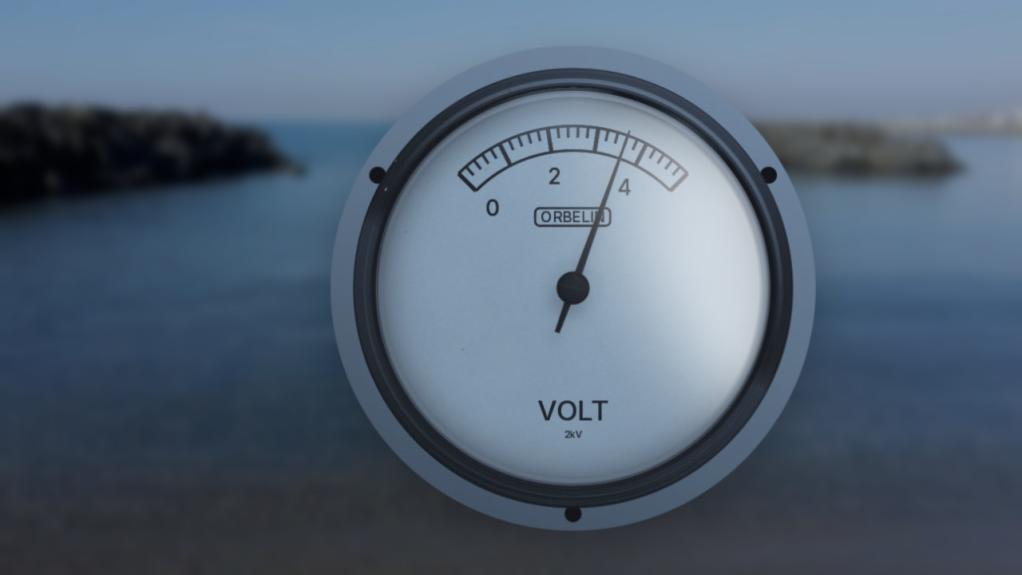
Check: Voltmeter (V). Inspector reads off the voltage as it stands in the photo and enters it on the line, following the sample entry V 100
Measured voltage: V 3.6
